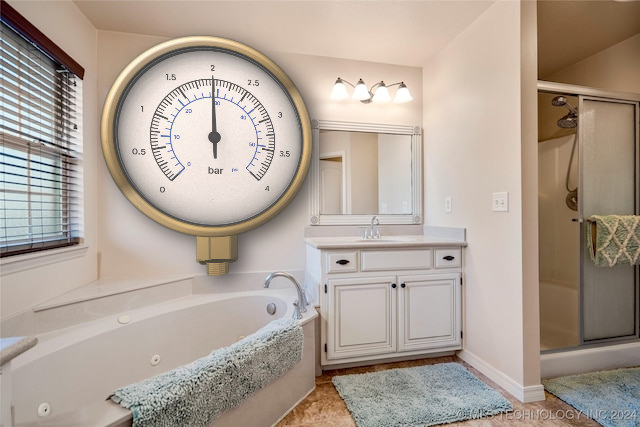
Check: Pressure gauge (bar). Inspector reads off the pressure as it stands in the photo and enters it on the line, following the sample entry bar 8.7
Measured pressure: bar 2
